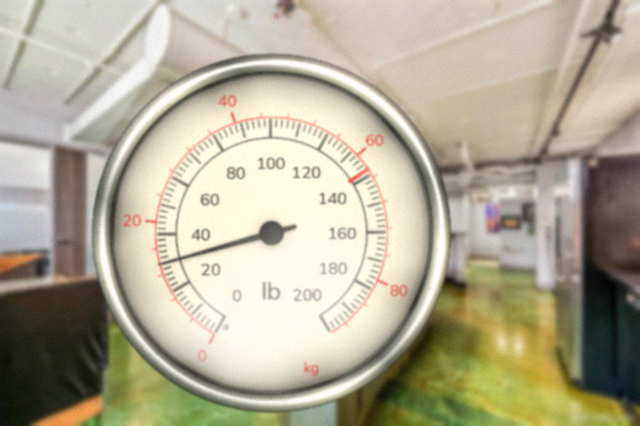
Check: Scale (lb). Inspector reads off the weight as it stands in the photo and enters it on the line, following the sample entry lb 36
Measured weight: lb 30
